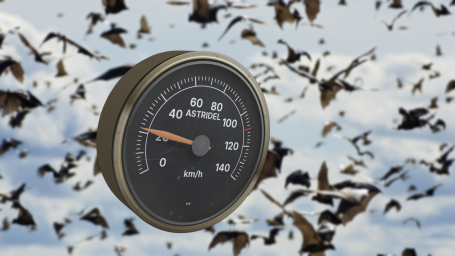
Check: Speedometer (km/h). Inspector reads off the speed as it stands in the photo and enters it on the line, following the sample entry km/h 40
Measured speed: km/h 22
